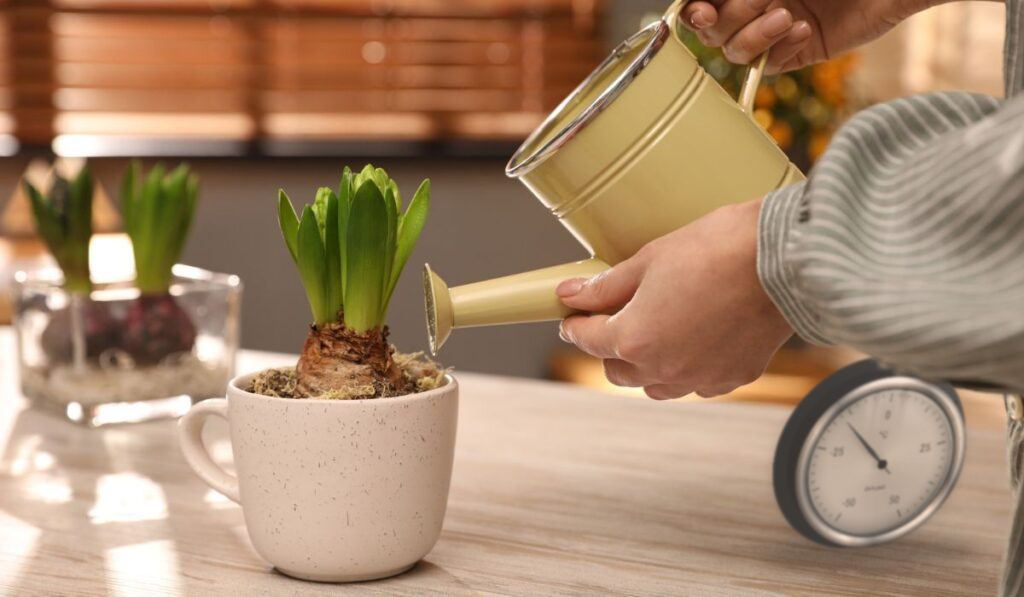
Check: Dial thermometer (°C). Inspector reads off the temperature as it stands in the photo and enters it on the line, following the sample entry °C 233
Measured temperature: °C -15
